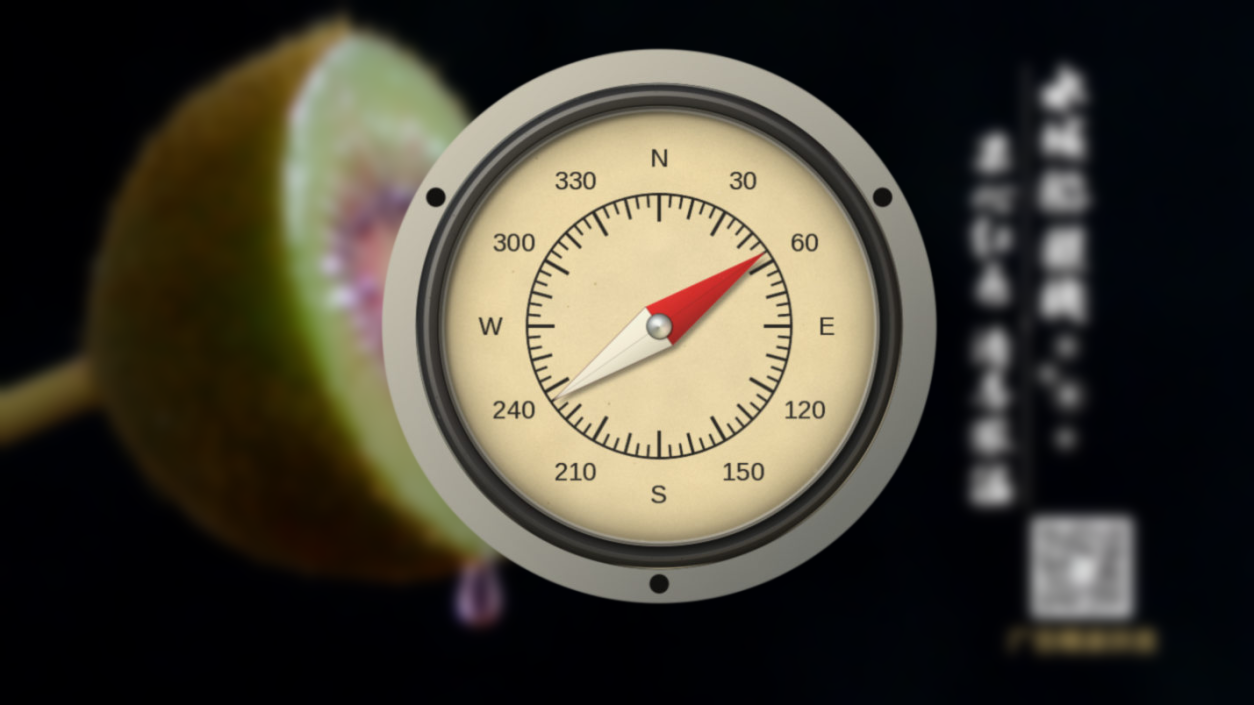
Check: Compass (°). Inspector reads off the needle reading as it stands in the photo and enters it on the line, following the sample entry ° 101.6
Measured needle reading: ° 55
